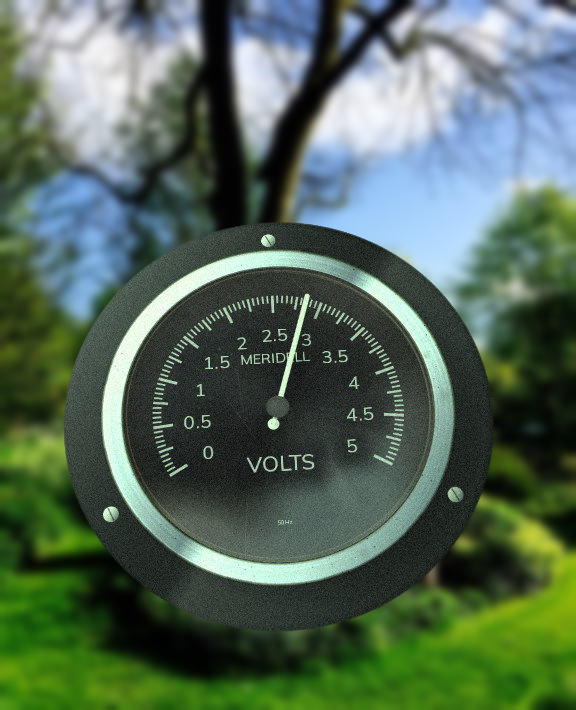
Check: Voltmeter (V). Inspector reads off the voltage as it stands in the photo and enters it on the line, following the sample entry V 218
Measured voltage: V 2.85
